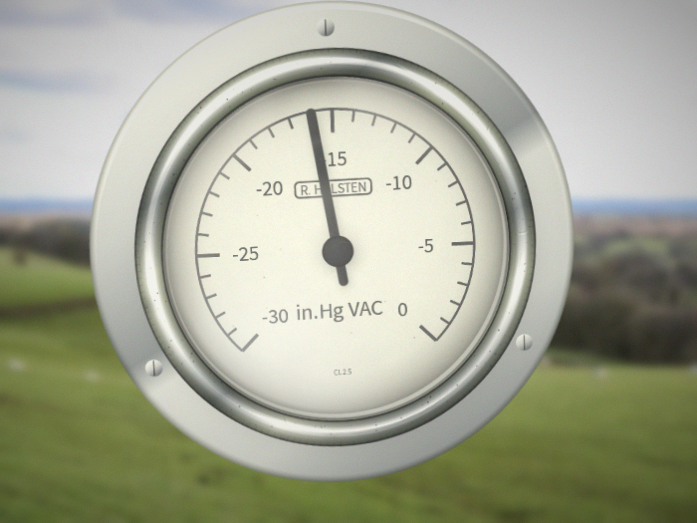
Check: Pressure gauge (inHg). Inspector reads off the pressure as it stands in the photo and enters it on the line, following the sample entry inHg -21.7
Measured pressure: inHg -16
